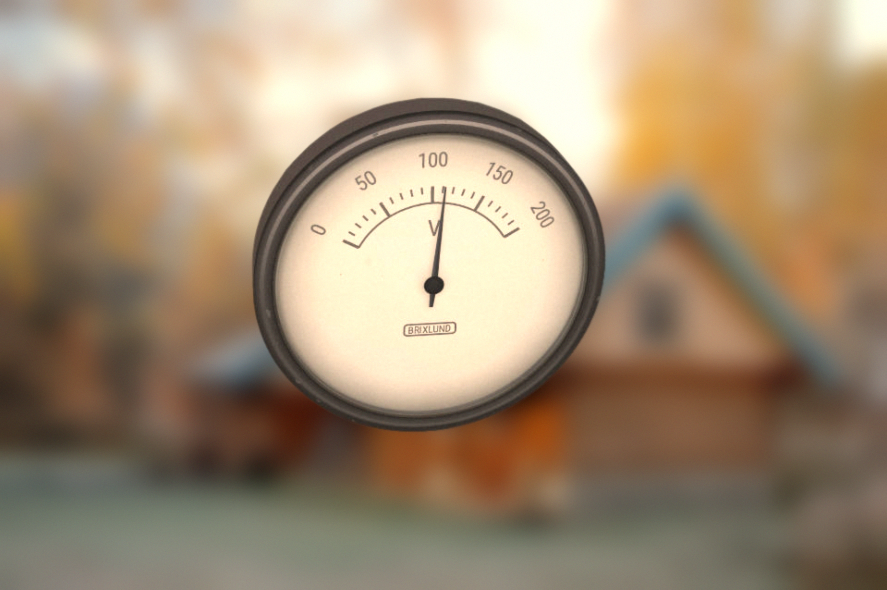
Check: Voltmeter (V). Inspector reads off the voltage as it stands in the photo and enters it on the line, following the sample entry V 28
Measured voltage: V 110
